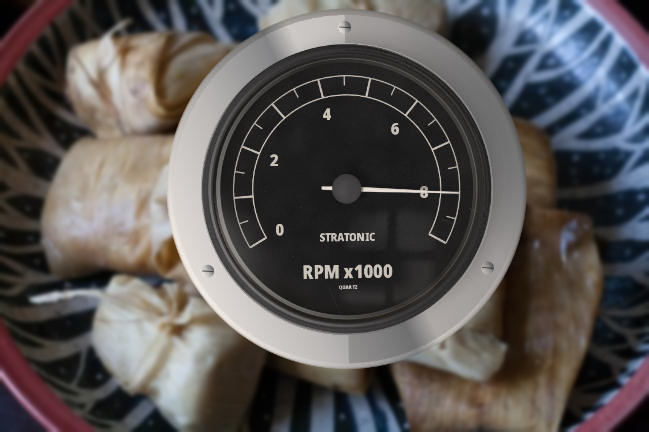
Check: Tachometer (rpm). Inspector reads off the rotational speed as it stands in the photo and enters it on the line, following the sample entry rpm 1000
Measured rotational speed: rpm 8000
